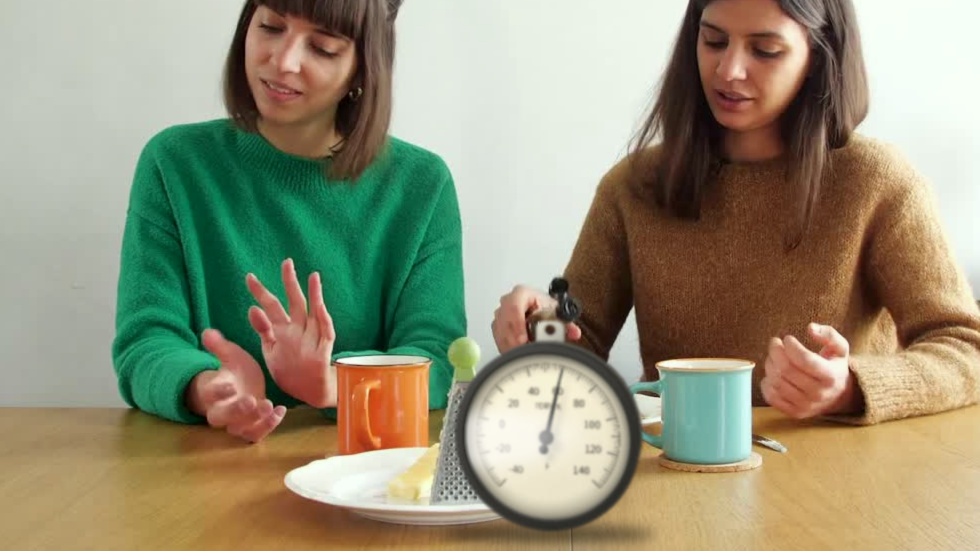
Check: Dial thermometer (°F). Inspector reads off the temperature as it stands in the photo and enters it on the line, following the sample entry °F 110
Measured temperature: °F 60
